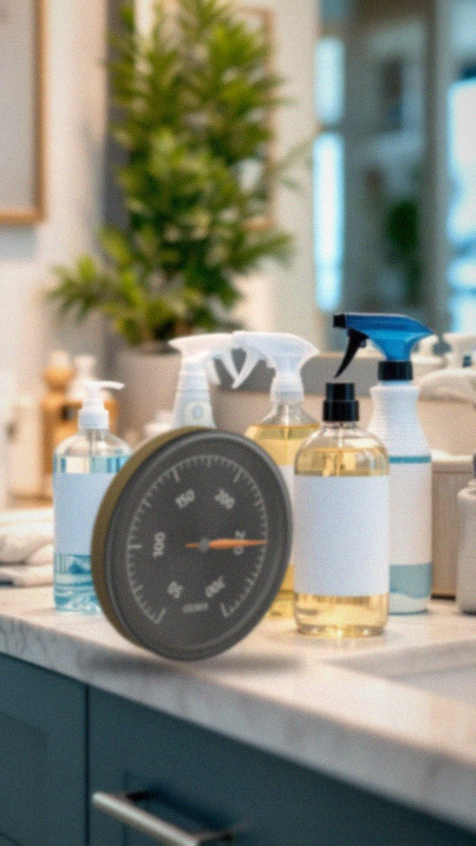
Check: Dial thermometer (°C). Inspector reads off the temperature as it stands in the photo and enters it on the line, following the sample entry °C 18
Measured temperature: °C 250
